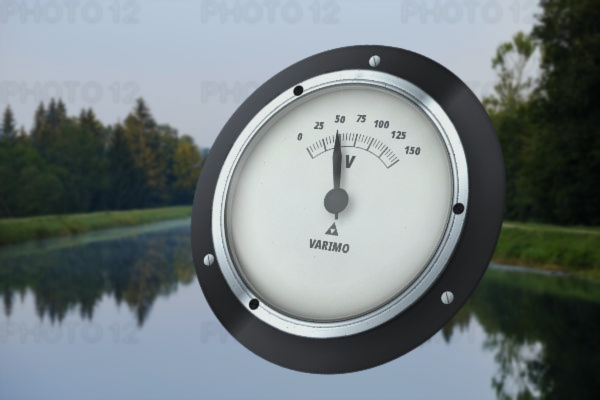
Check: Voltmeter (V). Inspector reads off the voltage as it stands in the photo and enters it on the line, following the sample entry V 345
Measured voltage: V 50
